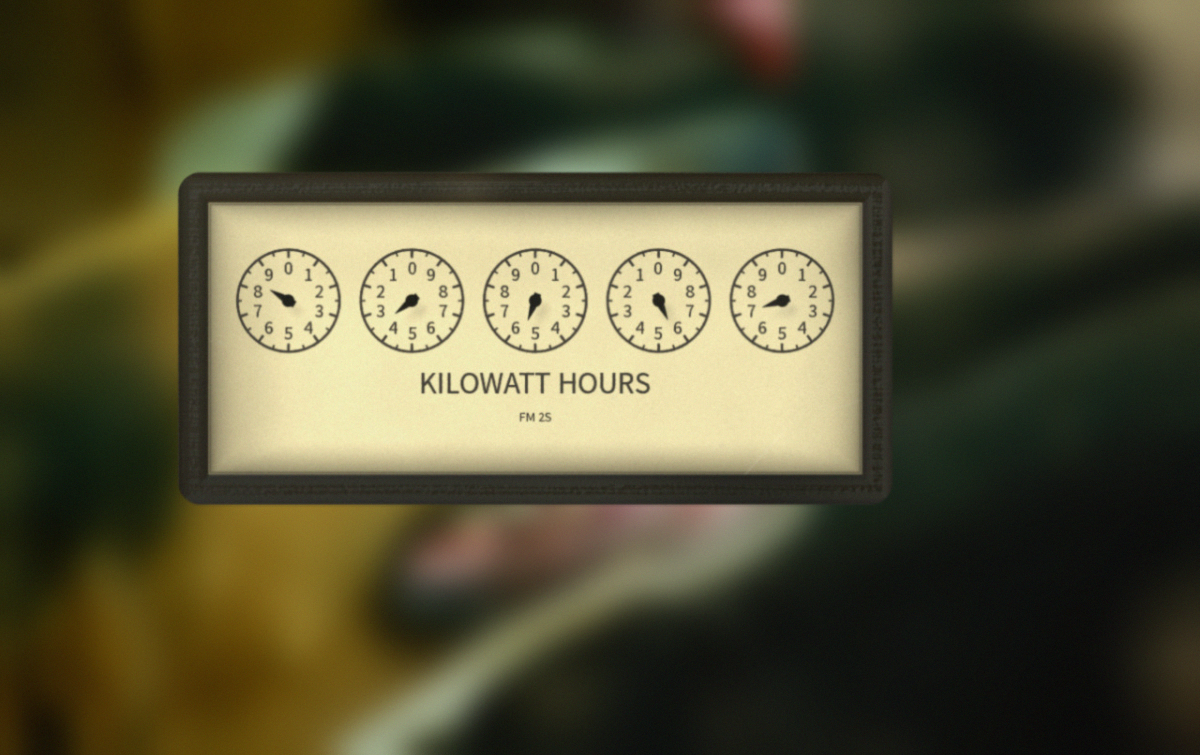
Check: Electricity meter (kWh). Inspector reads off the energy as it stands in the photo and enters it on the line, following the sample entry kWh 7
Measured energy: kWh 83557
